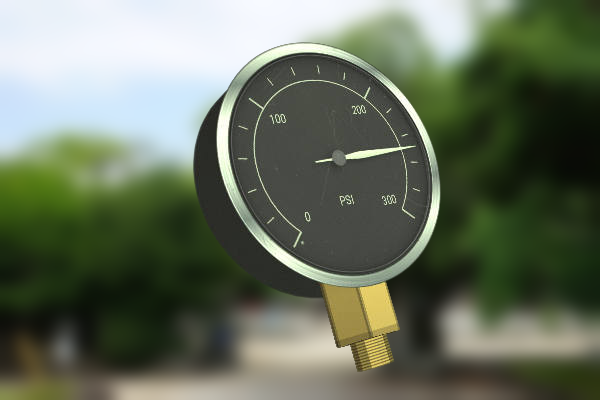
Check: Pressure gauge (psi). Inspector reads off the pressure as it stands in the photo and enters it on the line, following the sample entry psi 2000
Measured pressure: psi 250
